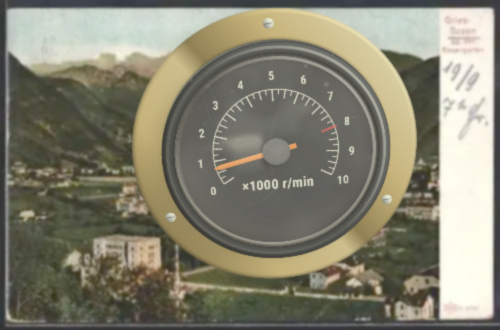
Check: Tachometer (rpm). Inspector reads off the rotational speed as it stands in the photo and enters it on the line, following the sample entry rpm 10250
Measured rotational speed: rpm 750
